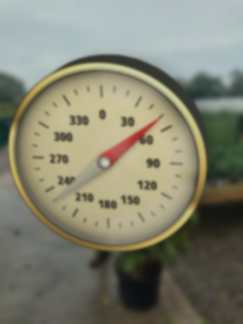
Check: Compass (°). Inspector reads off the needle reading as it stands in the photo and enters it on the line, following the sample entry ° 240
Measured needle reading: ° 50
